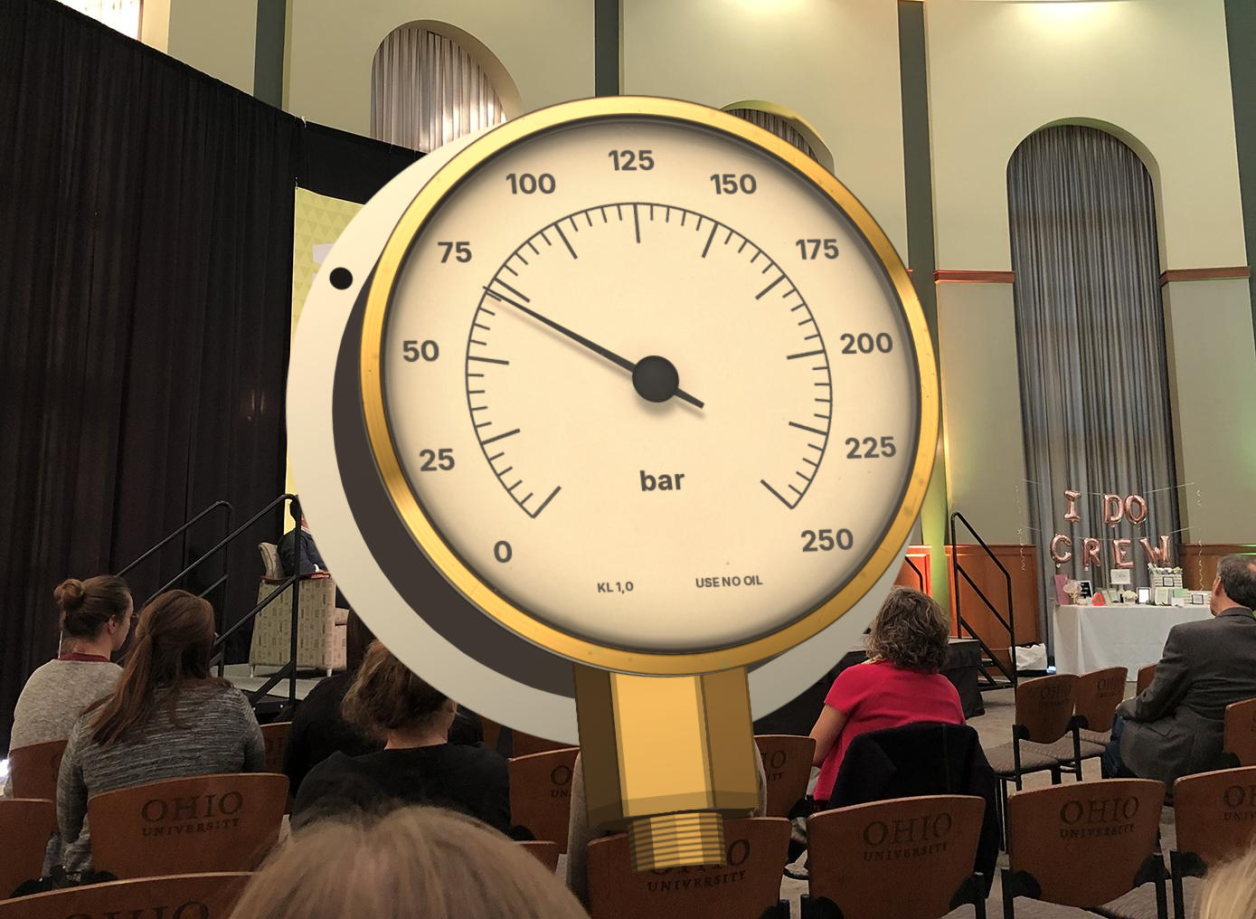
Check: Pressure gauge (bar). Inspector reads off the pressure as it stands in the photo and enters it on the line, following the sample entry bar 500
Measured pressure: bar 70
